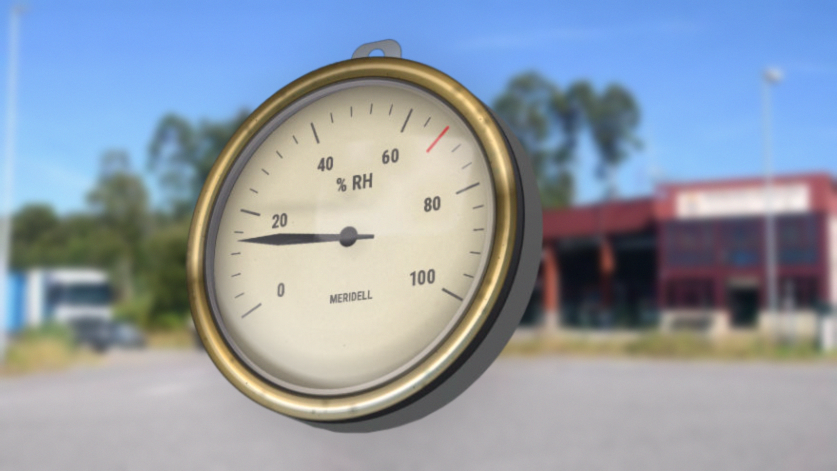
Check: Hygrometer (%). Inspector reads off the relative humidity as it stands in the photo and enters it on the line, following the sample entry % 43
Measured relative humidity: % 14
